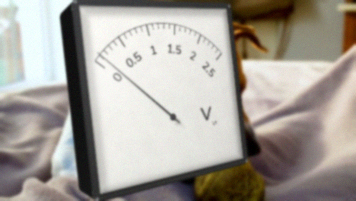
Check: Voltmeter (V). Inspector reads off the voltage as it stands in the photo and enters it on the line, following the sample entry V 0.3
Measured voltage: V 0.1
